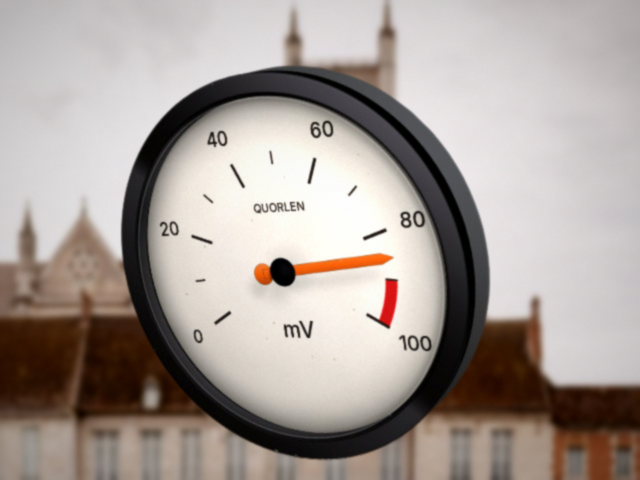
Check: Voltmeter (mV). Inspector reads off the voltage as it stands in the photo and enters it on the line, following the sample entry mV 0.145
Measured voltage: mV 85
